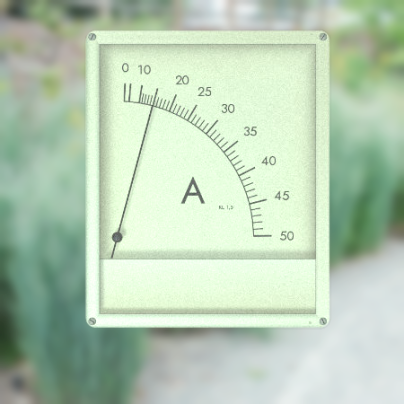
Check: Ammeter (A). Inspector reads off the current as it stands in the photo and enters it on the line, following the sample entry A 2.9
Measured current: A 15
